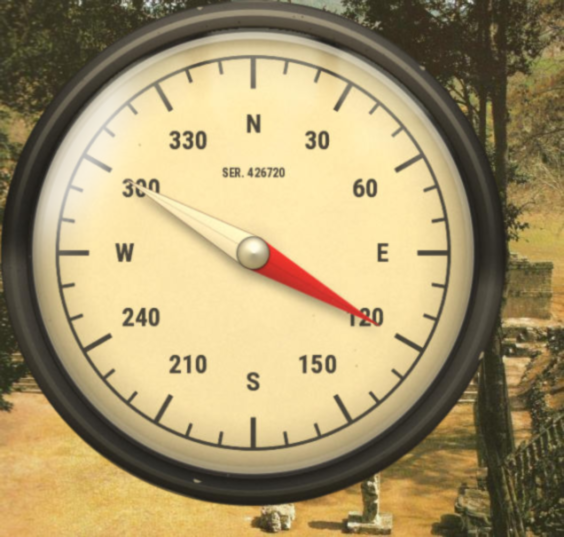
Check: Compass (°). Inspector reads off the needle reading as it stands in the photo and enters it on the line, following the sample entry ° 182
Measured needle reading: ° 120
